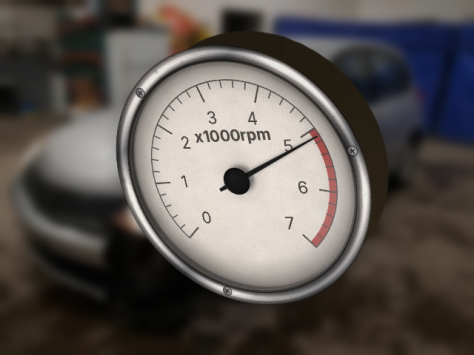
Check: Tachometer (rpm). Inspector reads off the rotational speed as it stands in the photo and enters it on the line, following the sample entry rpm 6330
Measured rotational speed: rpm 5100
